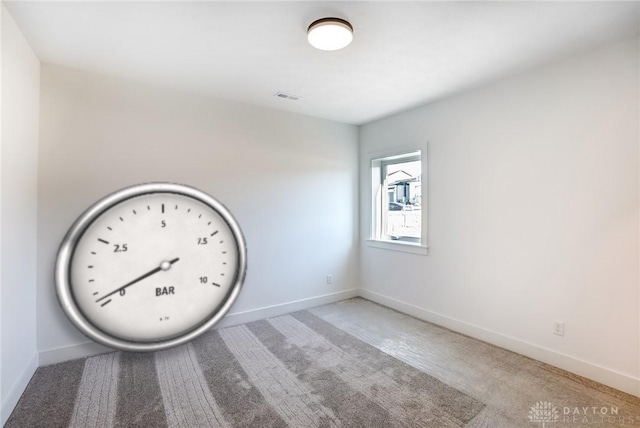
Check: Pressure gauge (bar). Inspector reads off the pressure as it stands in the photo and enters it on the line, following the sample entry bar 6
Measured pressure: bar 0.25
